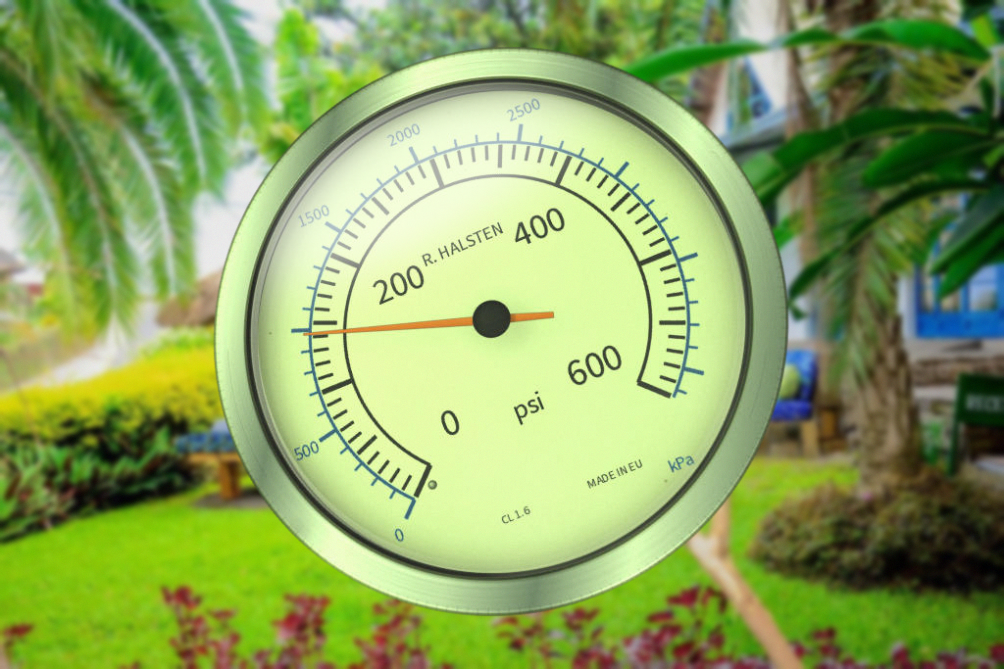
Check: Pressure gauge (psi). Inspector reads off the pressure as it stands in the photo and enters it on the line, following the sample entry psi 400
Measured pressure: psi 140
